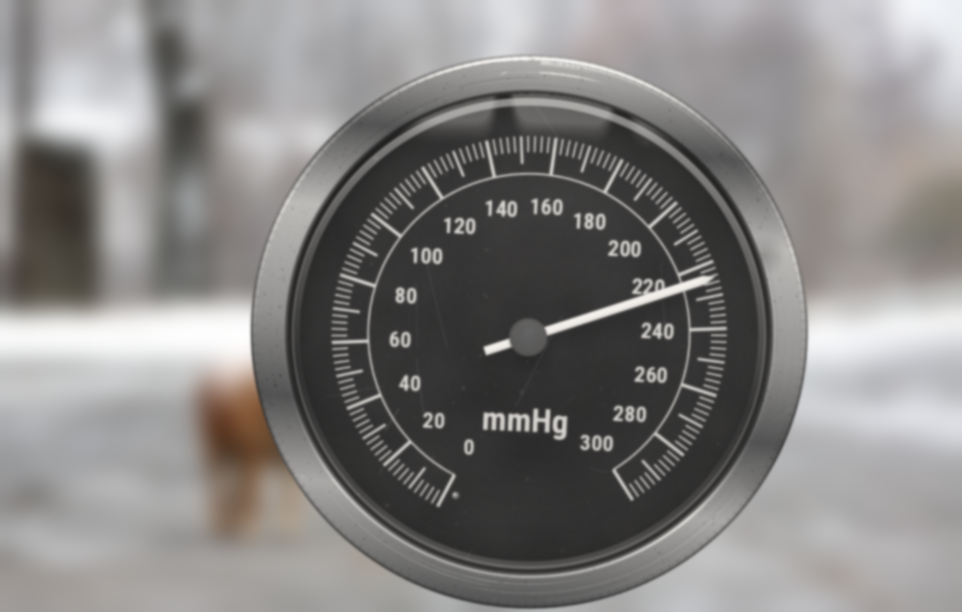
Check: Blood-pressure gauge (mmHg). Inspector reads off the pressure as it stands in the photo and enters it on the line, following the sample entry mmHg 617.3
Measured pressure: mmHg 224
